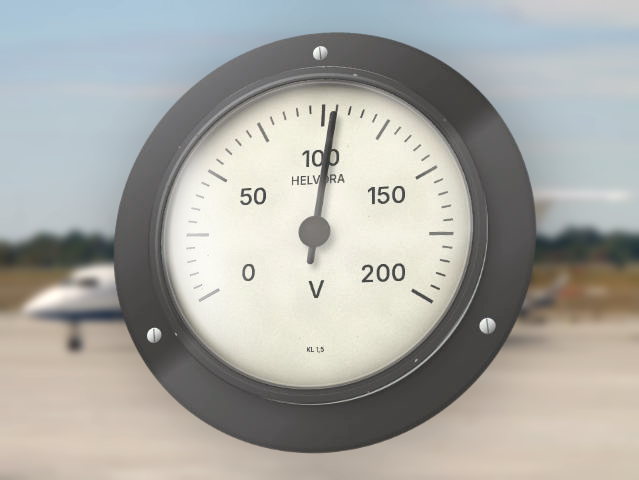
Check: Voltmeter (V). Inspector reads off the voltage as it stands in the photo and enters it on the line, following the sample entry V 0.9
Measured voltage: V 105
